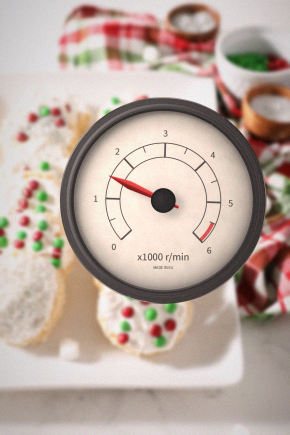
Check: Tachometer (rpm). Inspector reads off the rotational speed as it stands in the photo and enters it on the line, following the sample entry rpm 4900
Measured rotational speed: rpm 1500
